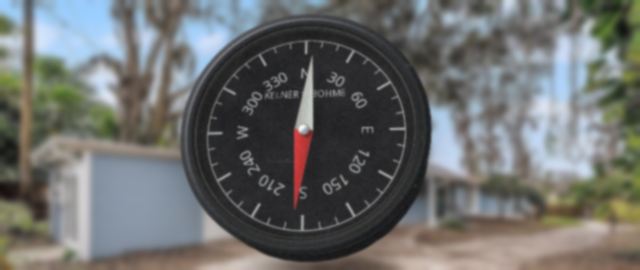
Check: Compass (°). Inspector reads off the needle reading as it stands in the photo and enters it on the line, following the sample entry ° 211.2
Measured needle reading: ° 185
